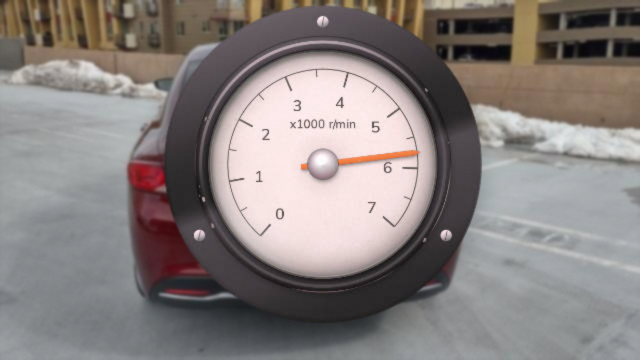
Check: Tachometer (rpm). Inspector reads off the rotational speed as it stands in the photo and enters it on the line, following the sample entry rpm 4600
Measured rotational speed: rpm 5750
